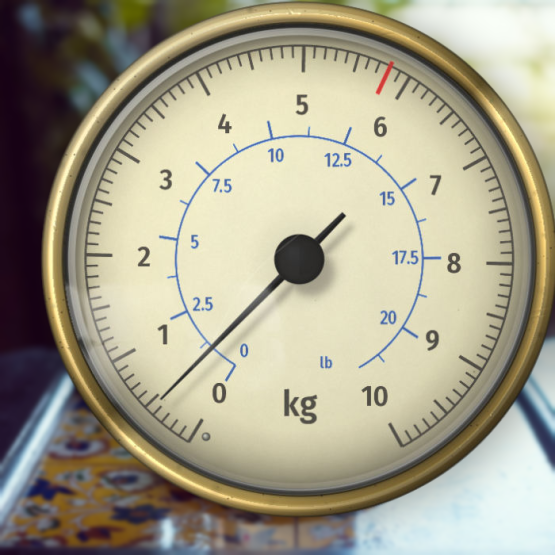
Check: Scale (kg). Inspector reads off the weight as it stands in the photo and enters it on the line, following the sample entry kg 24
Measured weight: kg 0.45
